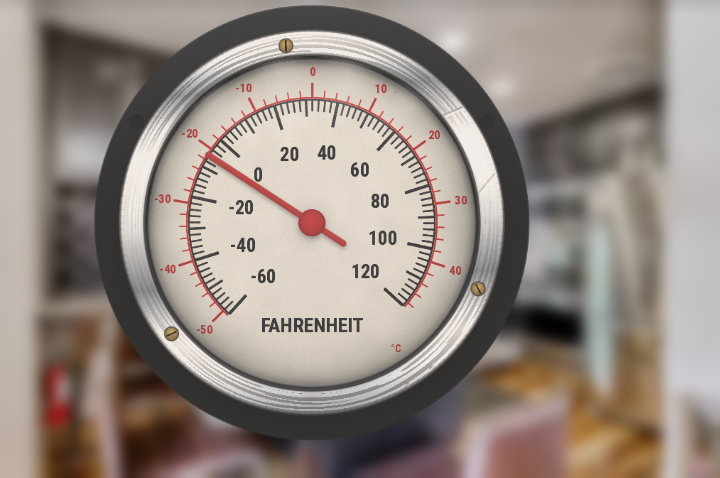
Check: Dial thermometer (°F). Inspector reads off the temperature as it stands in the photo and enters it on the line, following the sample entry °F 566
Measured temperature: °F -6
